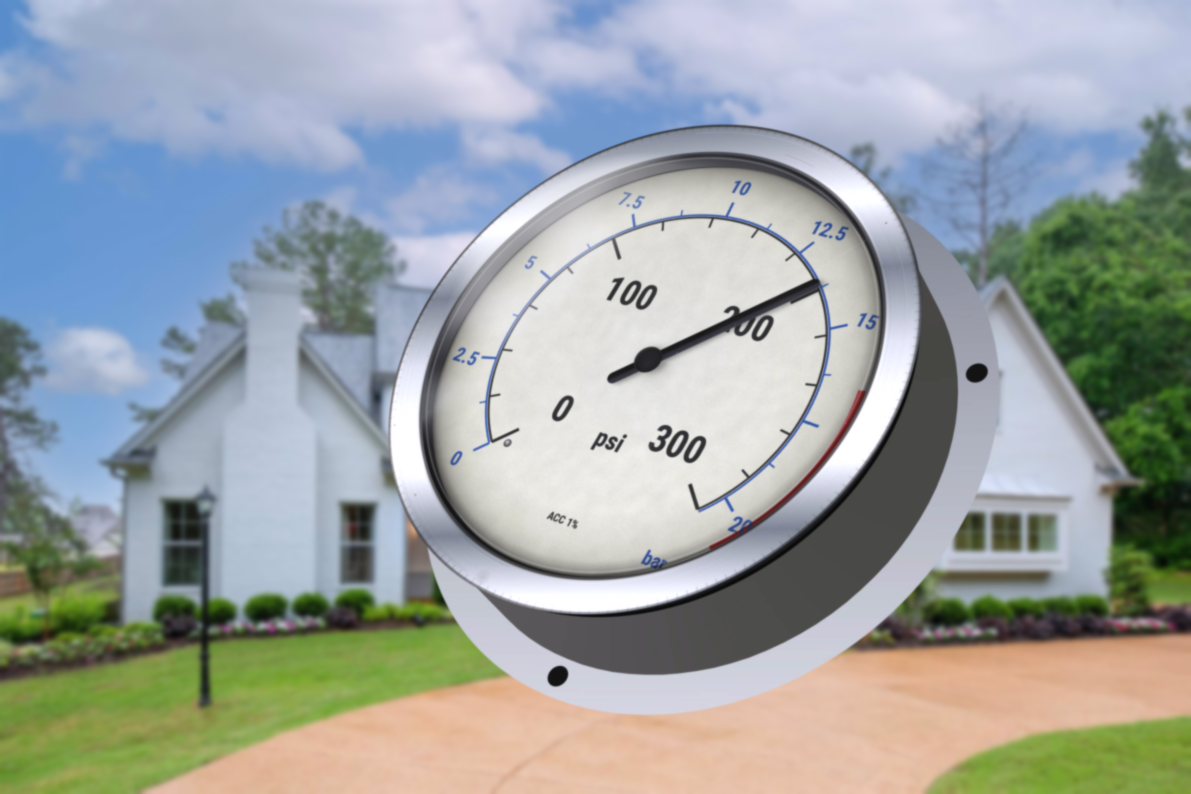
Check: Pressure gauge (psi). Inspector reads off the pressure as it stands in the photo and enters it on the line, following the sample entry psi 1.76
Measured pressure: psi 200
